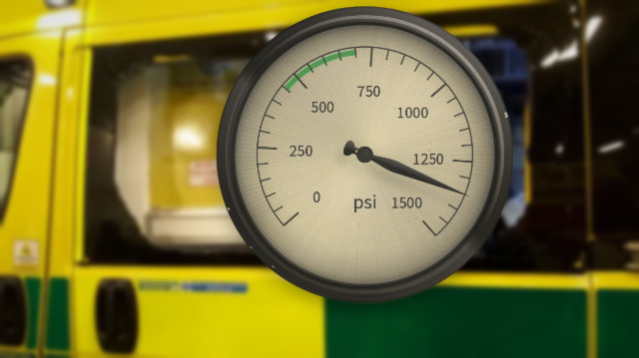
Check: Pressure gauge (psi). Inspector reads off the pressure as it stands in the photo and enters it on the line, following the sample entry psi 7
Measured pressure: psi 1350
